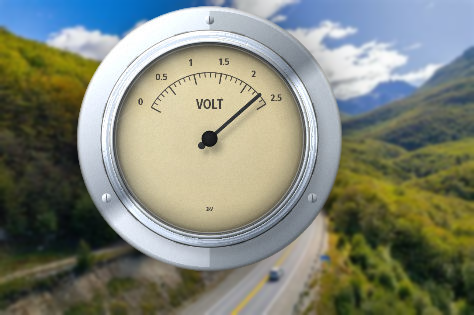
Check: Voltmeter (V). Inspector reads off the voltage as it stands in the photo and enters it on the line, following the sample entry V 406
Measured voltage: V 2.3
